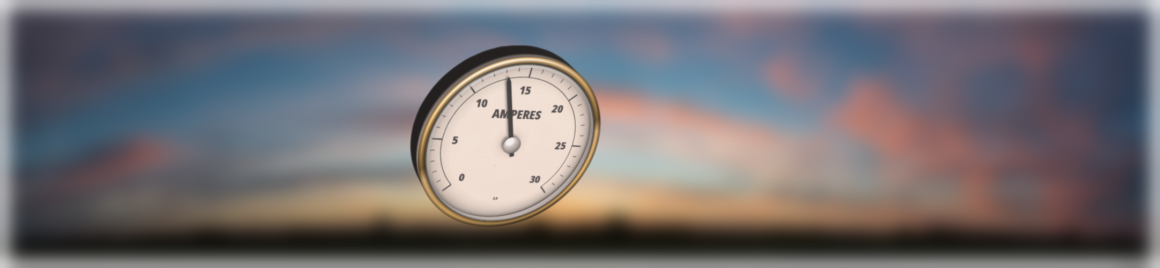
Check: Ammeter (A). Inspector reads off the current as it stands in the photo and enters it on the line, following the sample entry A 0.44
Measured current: A 13
